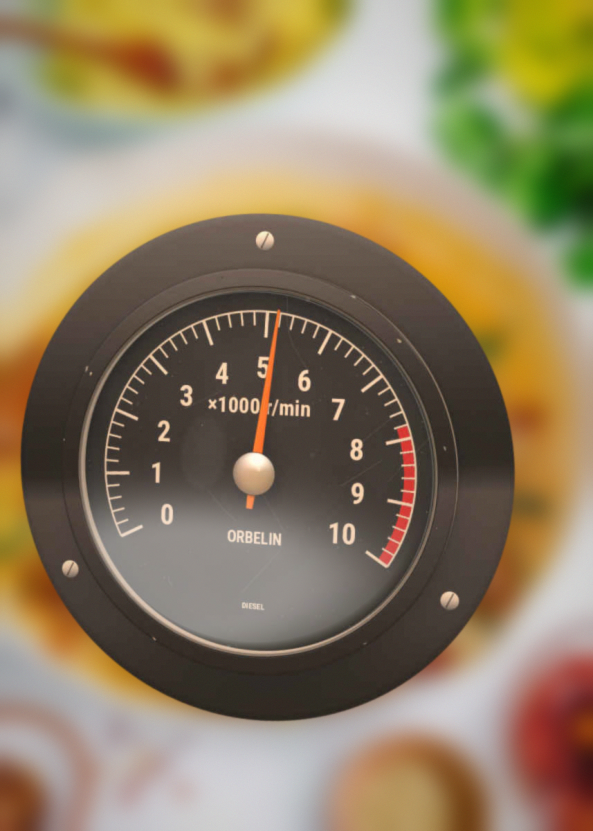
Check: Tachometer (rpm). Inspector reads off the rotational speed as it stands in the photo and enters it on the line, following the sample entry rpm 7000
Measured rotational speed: rpm 5200
